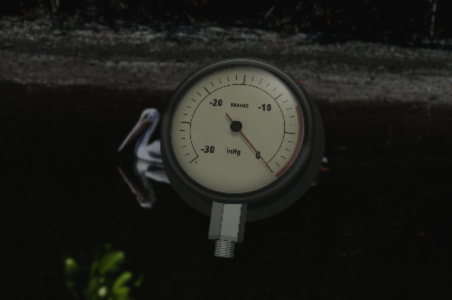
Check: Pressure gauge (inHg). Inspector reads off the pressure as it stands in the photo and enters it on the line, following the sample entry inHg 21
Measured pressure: inHg 0
